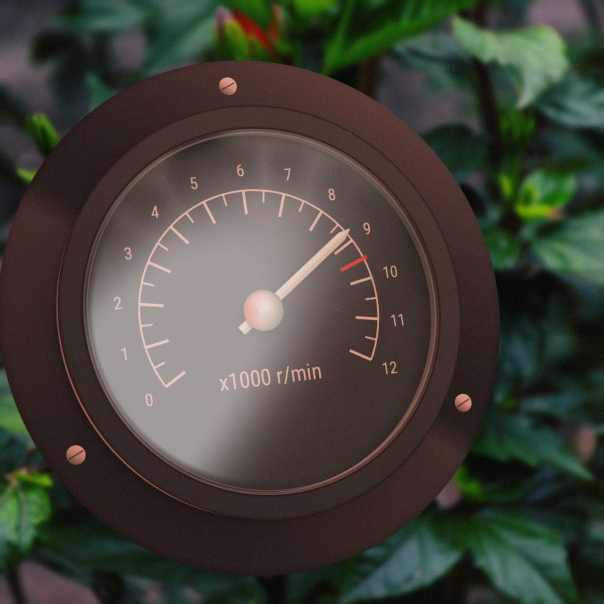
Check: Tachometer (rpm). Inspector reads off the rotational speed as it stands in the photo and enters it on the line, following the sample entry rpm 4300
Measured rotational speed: rpm 8750
